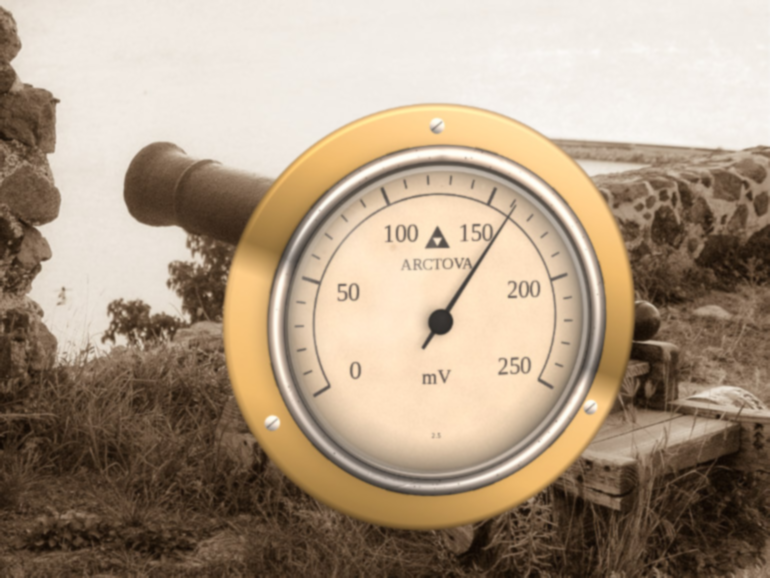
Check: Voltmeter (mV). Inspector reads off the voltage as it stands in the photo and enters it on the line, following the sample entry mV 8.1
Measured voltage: mV 160
